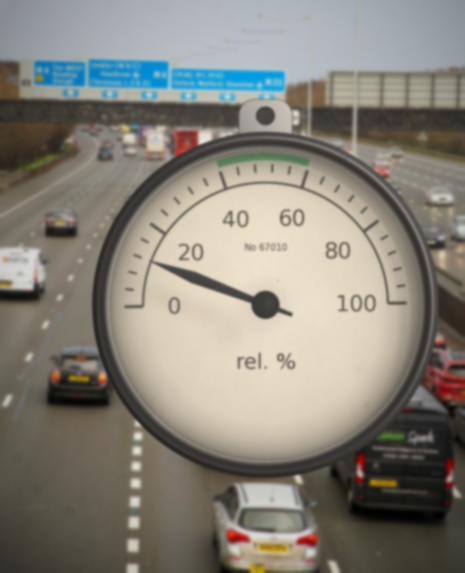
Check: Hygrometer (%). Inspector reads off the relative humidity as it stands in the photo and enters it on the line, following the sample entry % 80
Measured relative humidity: % 12
